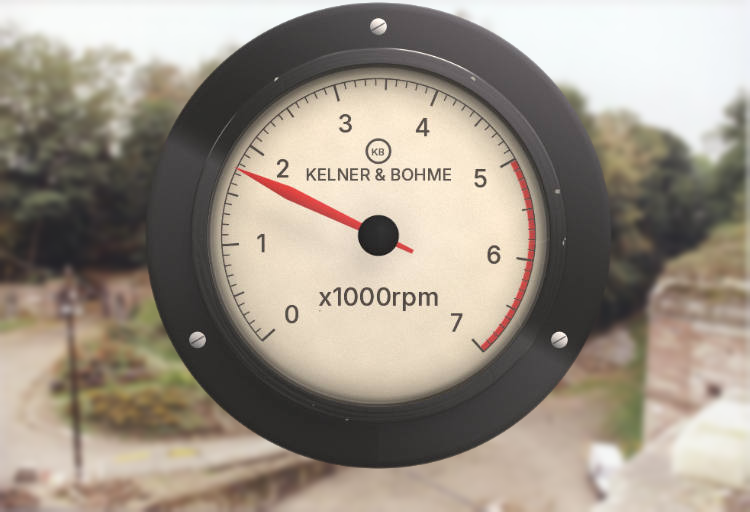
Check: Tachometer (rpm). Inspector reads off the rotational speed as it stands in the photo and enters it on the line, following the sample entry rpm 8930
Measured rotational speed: rpm 1750
